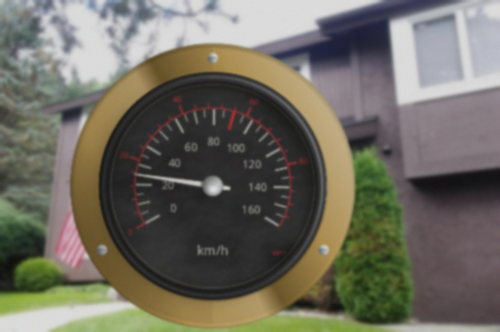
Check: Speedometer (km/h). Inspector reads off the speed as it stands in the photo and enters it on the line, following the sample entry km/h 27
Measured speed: km/h 25
